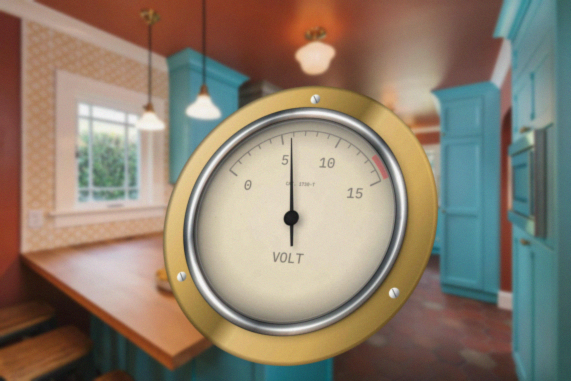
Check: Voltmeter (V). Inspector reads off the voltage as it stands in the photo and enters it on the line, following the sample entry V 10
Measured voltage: V 6
